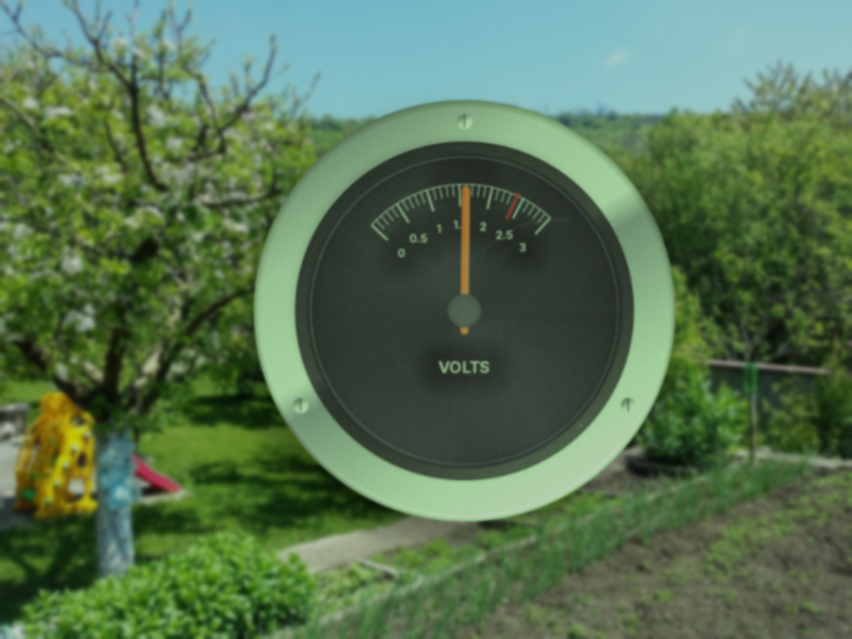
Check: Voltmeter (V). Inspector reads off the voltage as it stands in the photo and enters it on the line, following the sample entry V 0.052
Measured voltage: V 1.6
